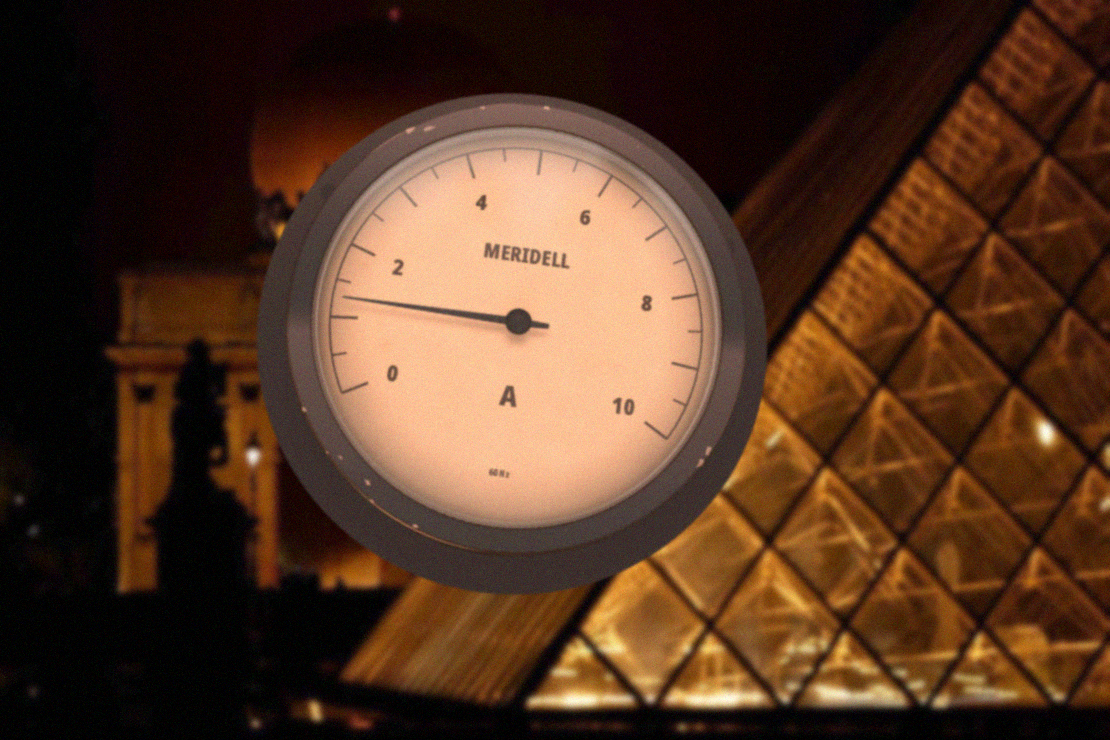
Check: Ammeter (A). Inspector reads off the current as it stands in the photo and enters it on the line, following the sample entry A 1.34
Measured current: A 1.25
